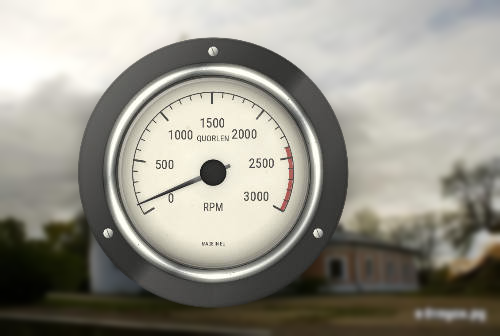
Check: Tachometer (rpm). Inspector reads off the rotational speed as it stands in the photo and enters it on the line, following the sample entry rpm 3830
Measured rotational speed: rpm 100
